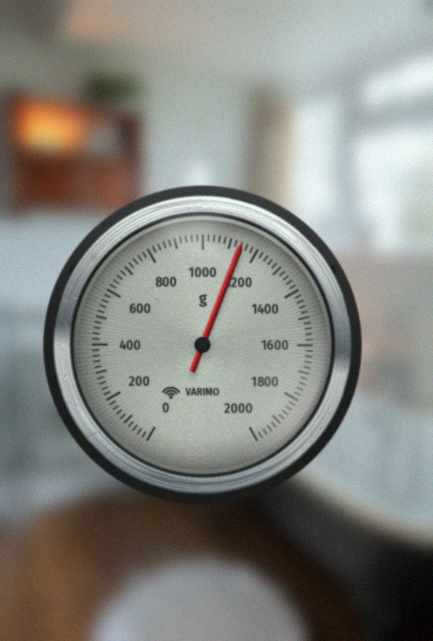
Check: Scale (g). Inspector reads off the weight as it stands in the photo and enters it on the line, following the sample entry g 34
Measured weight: g 1140
